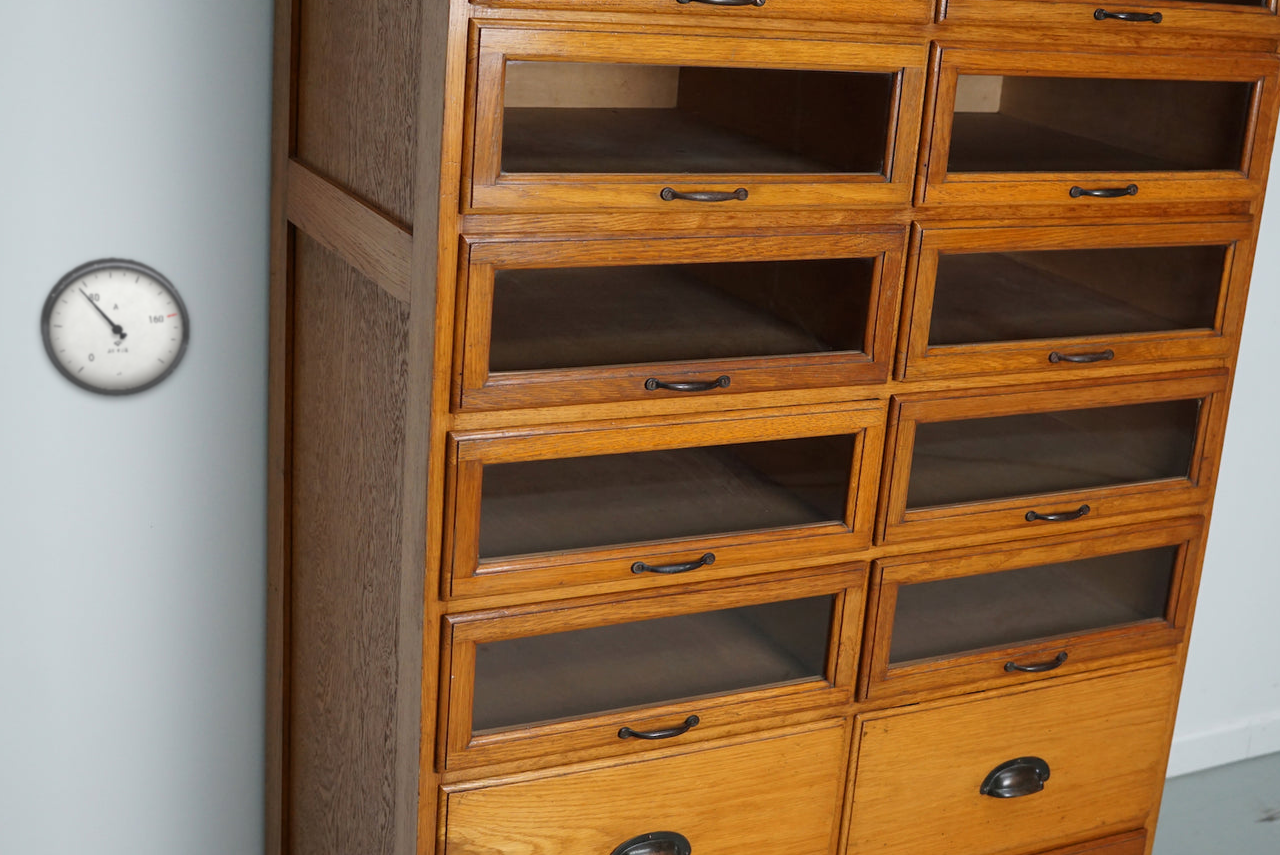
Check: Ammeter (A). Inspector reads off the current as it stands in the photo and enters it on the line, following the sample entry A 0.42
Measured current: A 75
